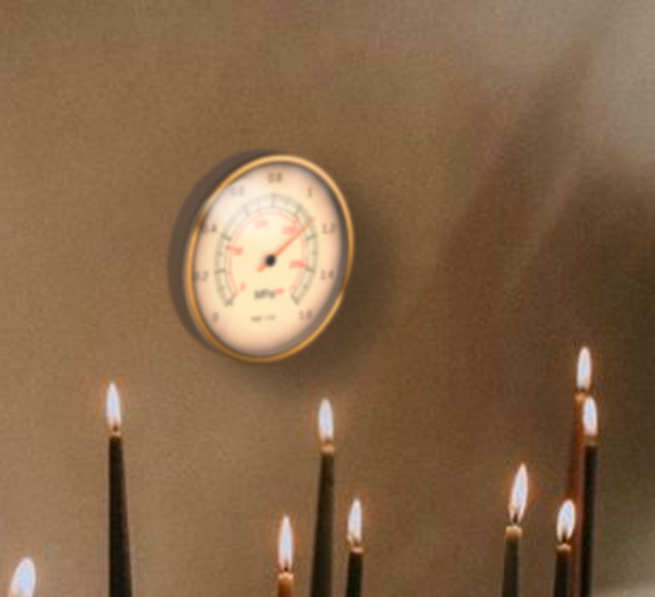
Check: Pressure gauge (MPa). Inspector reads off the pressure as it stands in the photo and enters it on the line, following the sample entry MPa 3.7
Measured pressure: MPa 1.1
